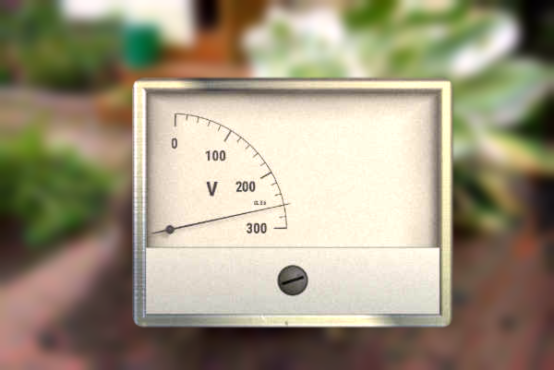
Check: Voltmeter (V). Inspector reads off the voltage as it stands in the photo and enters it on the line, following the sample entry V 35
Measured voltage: V 260
